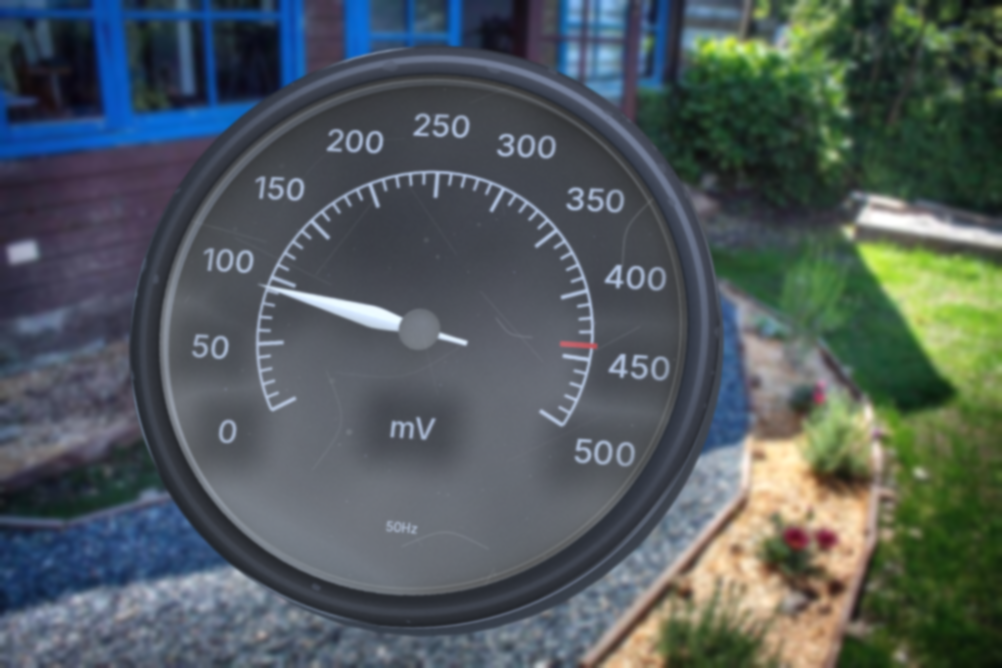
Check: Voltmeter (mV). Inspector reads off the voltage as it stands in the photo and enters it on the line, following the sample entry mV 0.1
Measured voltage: mV 90
